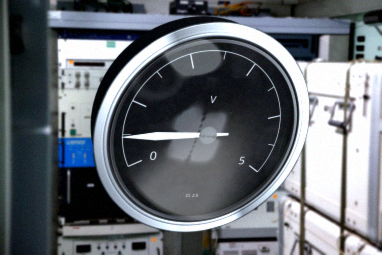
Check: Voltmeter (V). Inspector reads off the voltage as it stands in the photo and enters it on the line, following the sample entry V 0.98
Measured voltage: V 0.5
